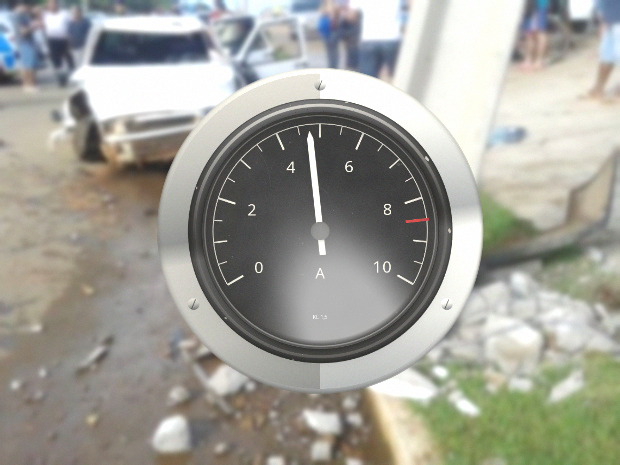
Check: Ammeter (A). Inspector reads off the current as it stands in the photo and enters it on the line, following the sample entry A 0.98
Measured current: A 4.75
